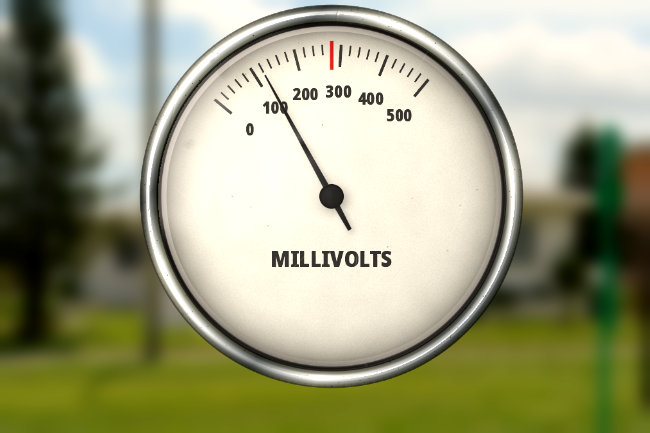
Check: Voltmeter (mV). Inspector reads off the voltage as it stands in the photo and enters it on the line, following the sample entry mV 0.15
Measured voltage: mV 120
